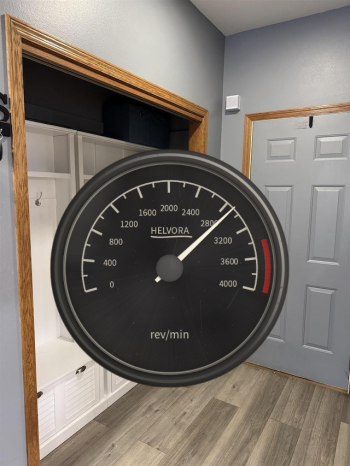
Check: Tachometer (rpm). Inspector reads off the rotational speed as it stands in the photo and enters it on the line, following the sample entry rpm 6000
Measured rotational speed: rpm 2900
